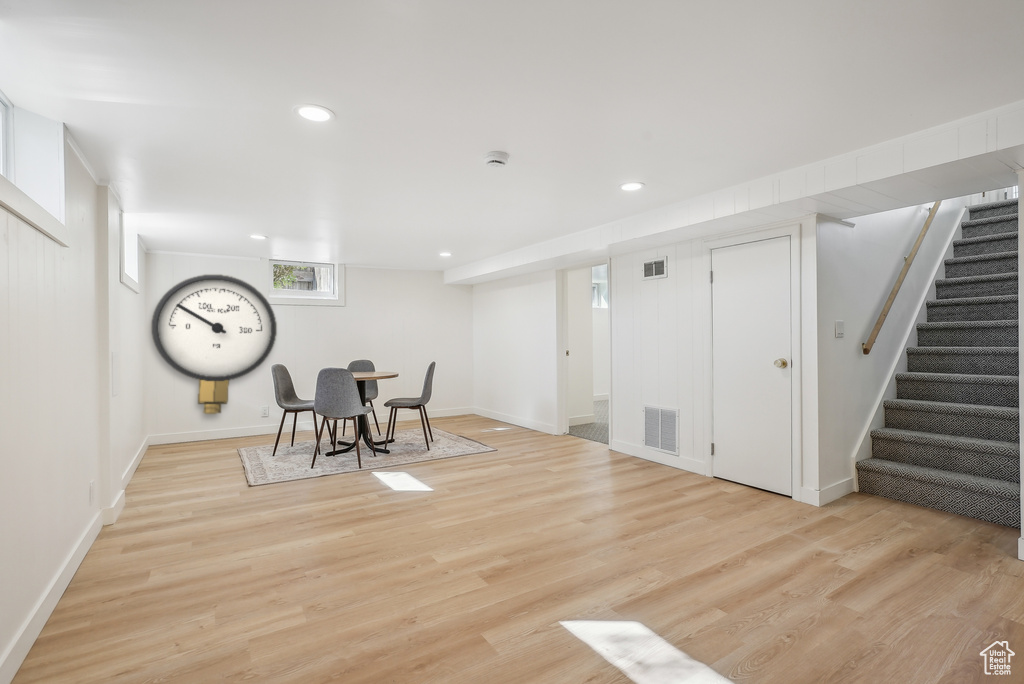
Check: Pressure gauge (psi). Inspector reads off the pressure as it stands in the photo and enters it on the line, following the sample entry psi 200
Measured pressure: psi 50
